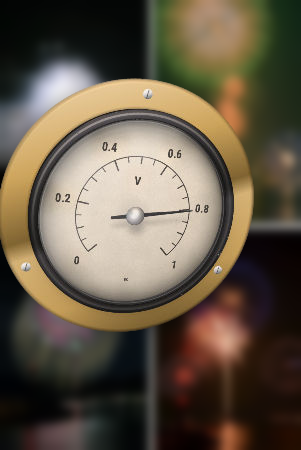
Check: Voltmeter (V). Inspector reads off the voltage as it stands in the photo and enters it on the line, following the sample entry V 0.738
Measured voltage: V 0.8
